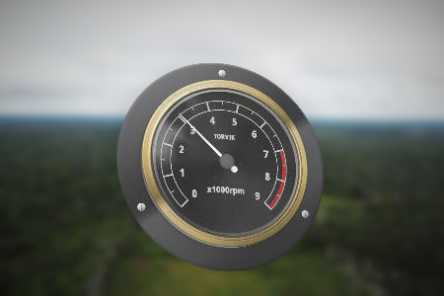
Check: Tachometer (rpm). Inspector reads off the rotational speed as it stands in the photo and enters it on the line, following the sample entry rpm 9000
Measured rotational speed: rpm 3000
